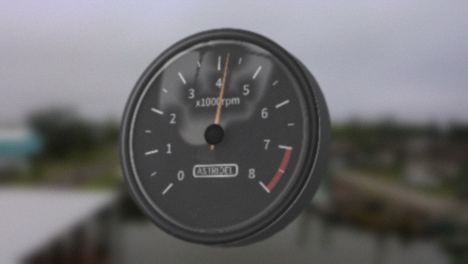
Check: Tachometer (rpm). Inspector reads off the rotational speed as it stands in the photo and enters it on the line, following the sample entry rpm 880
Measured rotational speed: rpm 4250
